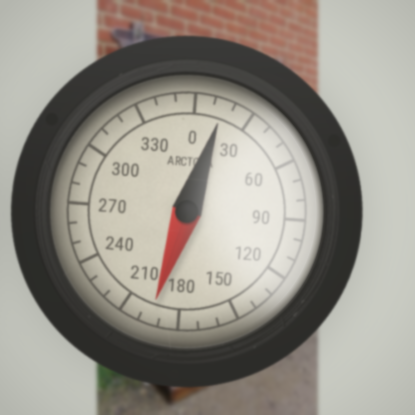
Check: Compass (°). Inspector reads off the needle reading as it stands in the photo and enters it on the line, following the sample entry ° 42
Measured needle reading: ° 195
